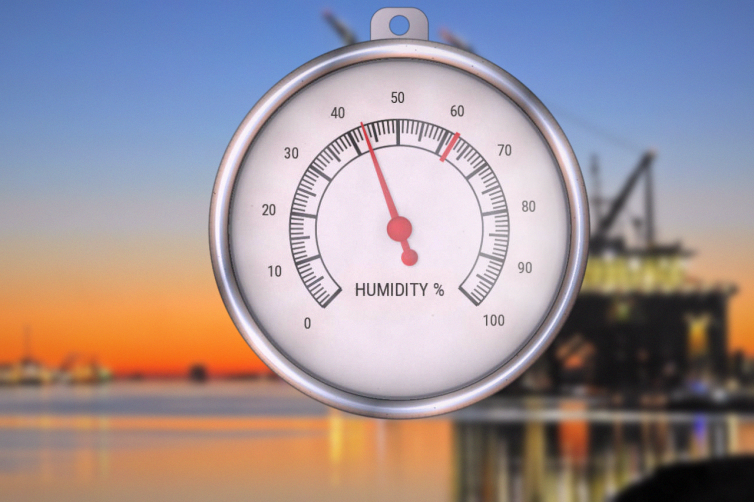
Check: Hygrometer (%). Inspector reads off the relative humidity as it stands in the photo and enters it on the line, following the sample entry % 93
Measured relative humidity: % 43
